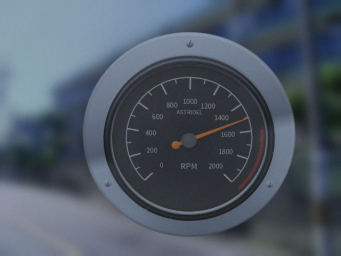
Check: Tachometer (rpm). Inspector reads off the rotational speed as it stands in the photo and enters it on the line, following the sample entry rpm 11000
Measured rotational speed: rpm 1500
